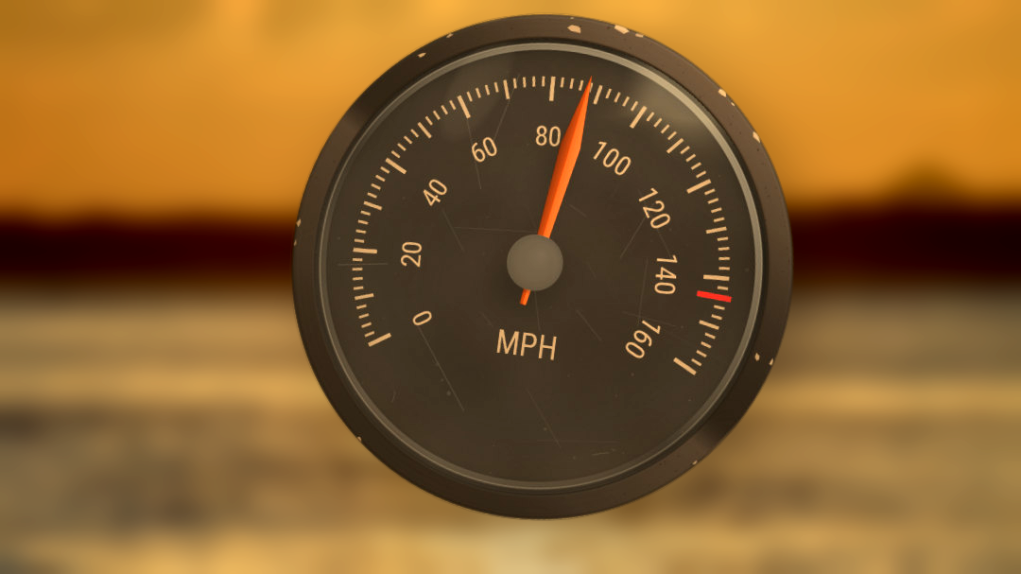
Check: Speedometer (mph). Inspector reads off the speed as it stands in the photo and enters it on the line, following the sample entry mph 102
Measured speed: mph 88
